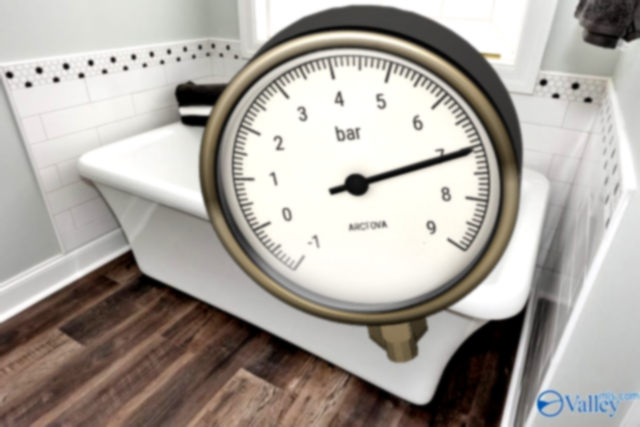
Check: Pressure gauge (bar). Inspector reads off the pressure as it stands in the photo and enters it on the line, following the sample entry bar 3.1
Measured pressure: bar 7
